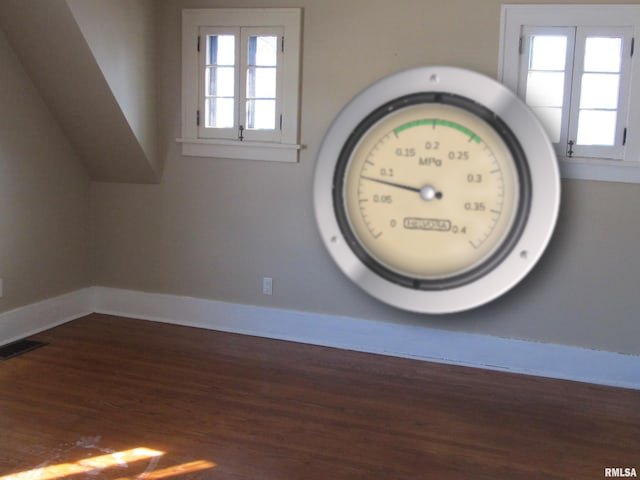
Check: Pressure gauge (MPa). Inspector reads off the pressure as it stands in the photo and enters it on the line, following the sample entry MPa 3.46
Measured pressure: MPa 0.08
